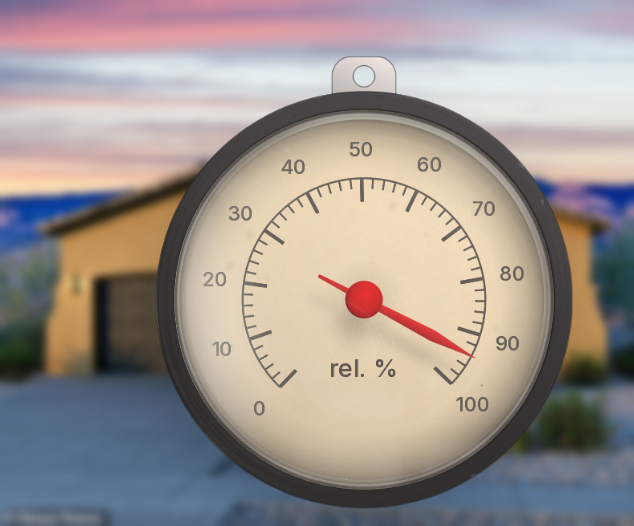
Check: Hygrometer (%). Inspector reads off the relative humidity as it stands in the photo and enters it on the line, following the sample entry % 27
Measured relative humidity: % 94
